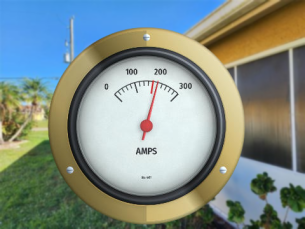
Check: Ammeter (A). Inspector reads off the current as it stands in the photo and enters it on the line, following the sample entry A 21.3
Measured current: A 200
